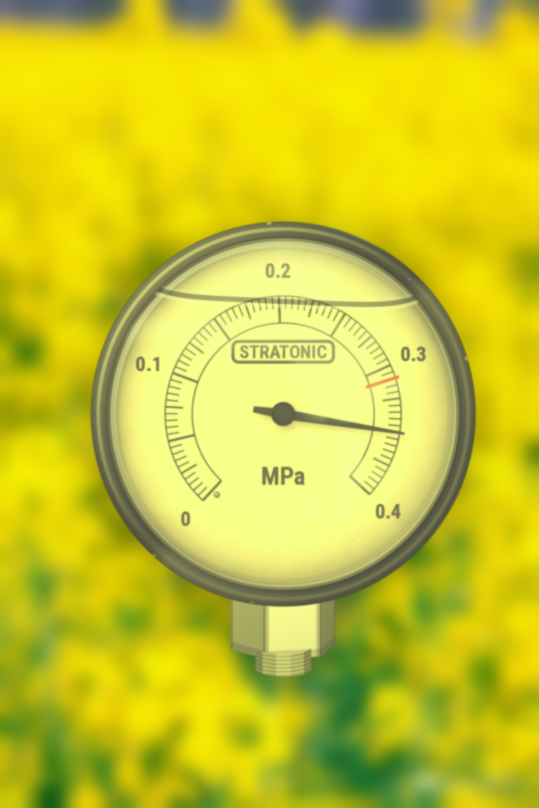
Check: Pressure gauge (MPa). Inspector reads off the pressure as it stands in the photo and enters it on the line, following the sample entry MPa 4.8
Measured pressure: MPa 0.35
